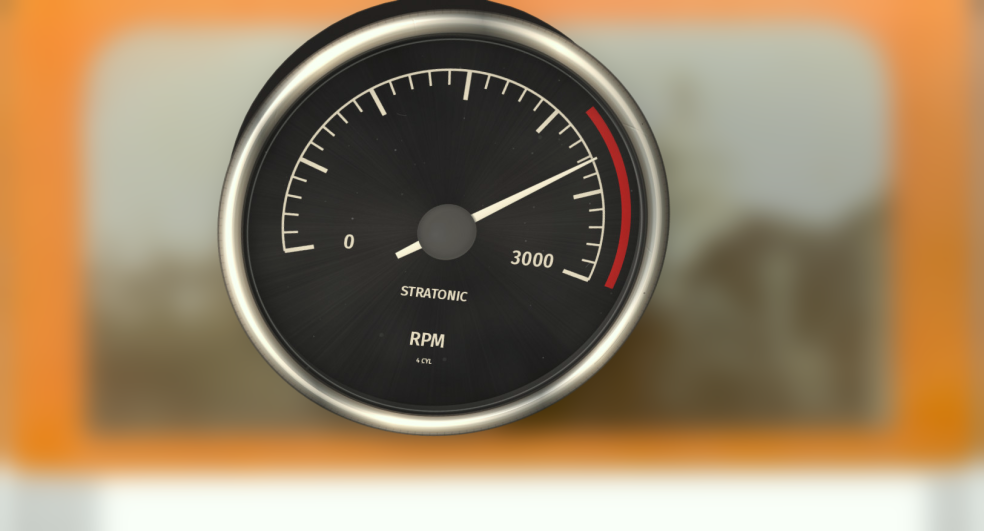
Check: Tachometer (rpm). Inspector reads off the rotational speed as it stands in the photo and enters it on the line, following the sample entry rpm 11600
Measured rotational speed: rpm 2300
